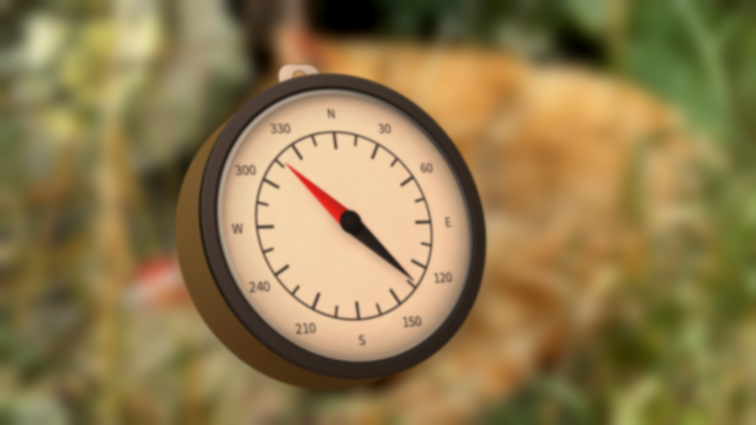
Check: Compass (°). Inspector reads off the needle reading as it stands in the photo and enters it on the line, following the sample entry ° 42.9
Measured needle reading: ° 315
